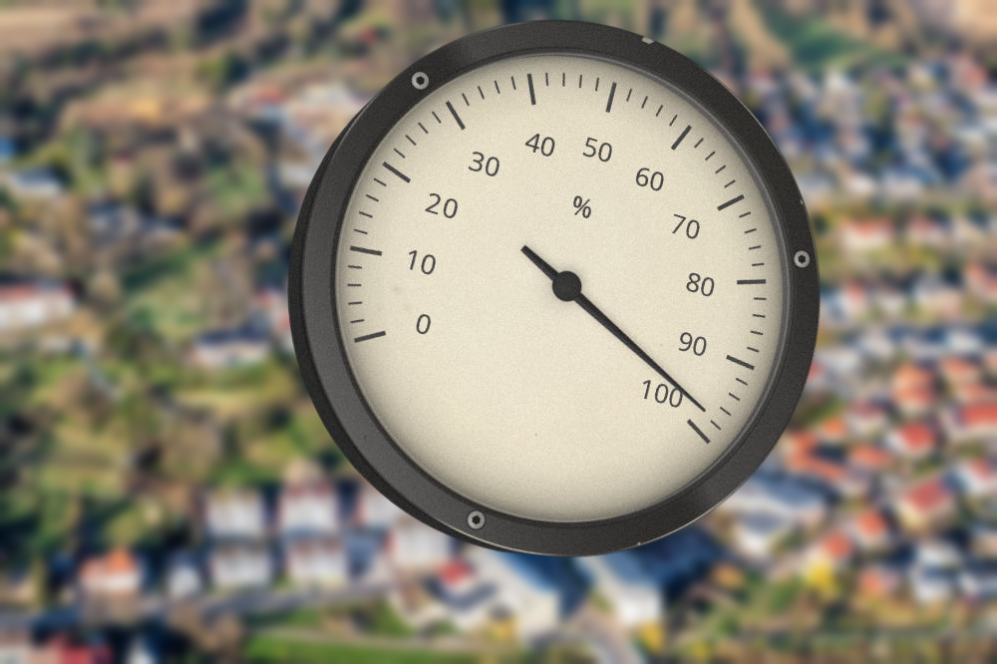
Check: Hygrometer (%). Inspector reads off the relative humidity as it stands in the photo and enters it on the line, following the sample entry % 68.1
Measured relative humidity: % 98
